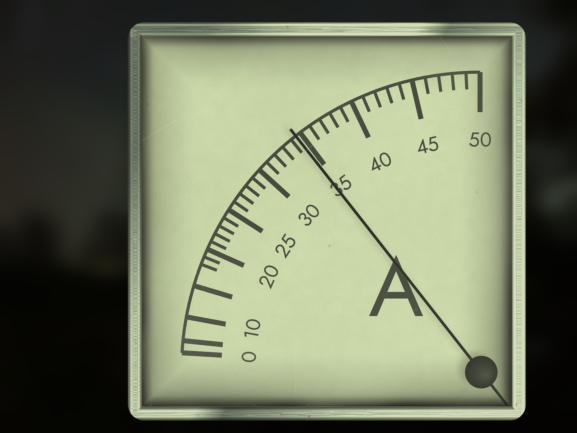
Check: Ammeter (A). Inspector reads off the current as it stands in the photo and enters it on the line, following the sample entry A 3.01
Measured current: A 34.5
